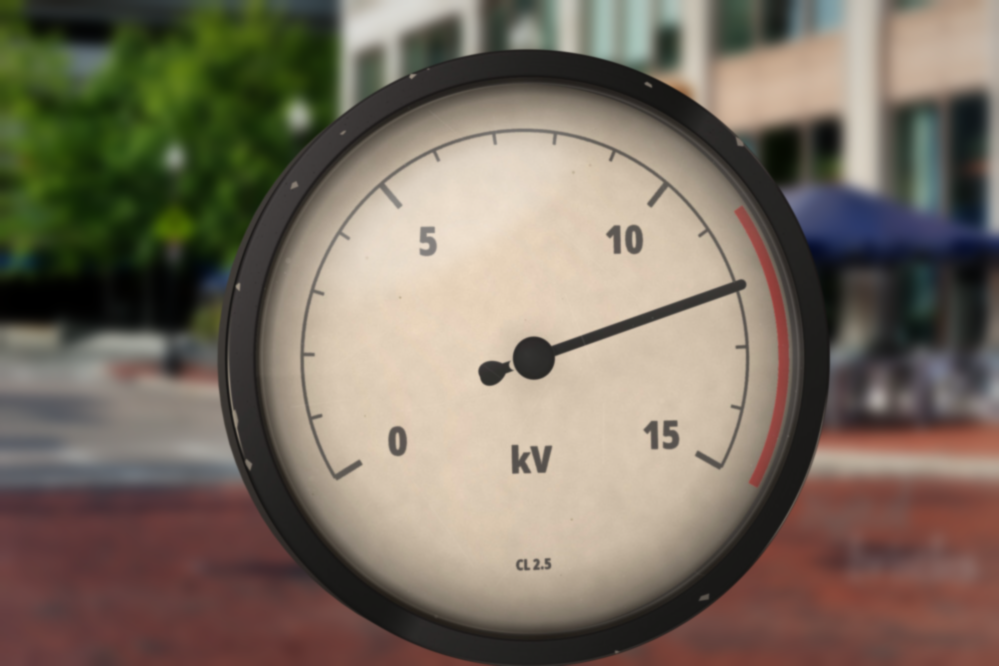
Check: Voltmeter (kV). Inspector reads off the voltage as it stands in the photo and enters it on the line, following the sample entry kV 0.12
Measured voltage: kV 12
